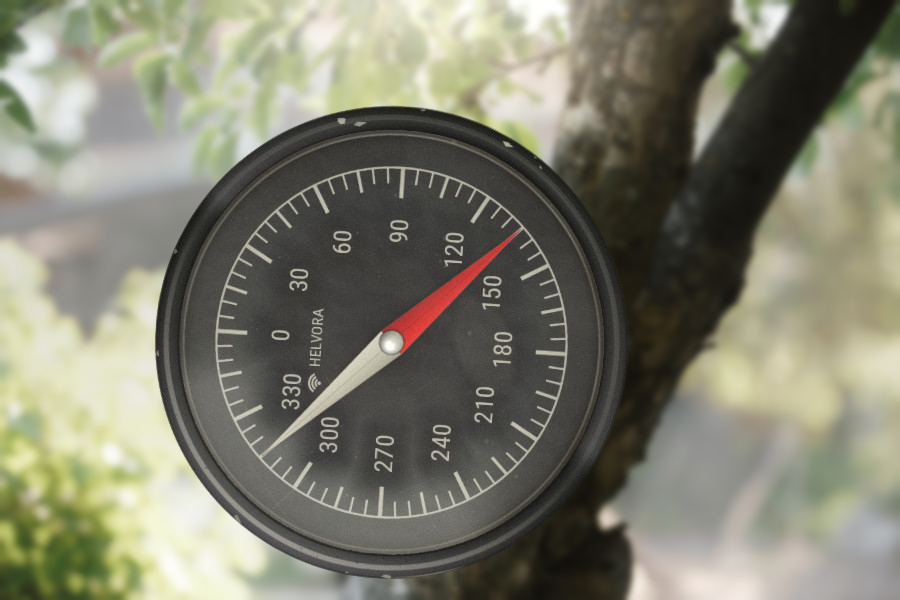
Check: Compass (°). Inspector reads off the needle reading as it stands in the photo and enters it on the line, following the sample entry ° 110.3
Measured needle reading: ° 135
